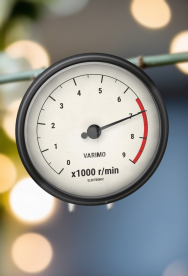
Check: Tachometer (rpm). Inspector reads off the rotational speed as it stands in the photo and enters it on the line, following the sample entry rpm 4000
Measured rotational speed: rpm 7000
